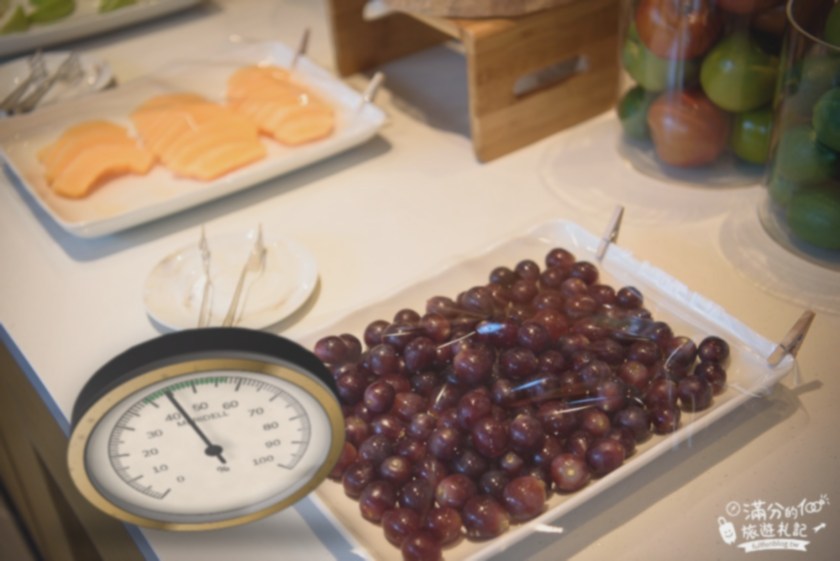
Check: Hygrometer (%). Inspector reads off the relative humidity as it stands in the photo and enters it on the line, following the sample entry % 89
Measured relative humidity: % 45
